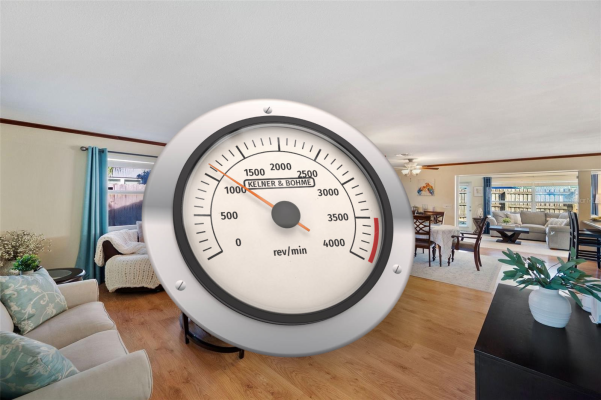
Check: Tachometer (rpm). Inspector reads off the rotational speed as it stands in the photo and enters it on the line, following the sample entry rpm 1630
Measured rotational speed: rpm 1100
